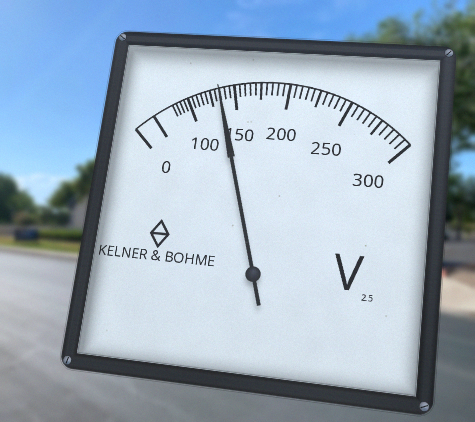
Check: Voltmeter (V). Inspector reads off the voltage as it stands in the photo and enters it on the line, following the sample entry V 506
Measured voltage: V 135
